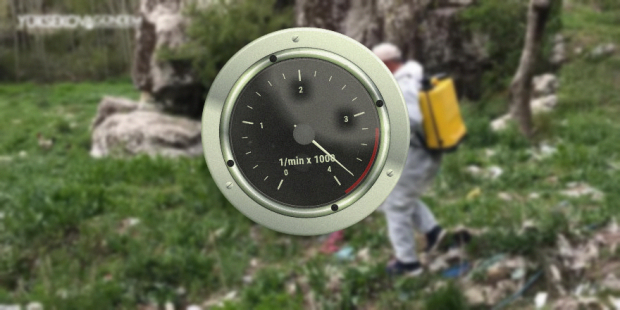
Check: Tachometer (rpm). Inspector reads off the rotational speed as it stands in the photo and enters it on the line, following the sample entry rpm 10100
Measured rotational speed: rpm 3800
